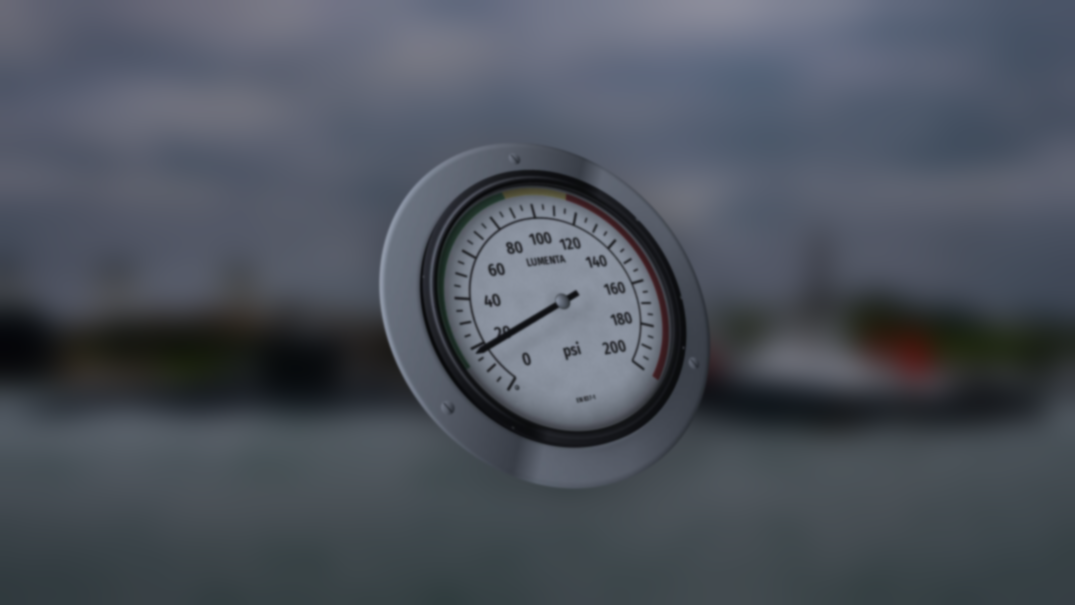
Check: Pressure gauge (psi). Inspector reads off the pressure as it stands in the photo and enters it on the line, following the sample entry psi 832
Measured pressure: psi 17.5
